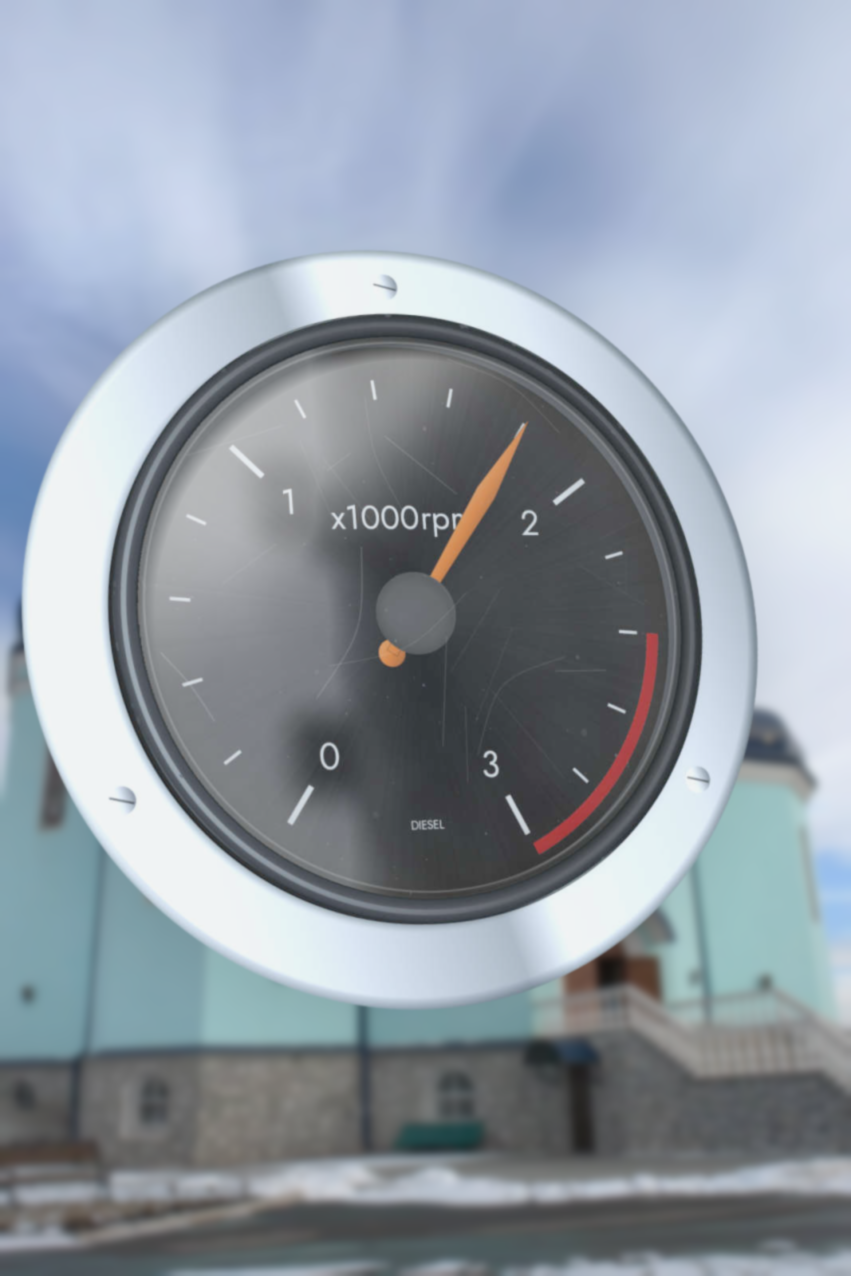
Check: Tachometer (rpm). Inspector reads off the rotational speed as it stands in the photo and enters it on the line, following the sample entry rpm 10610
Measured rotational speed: rpm 1800
